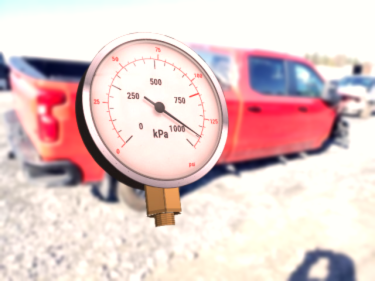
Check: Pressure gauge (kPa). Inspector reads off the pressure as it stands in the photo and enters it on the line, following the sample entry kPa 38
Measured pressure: kPa 950
